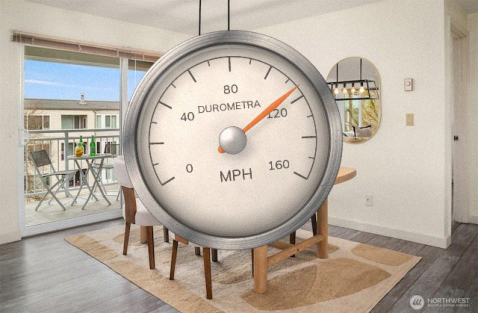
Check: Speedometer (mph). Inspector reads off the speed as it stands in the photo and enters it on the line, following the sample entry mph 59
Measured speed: mph 115
